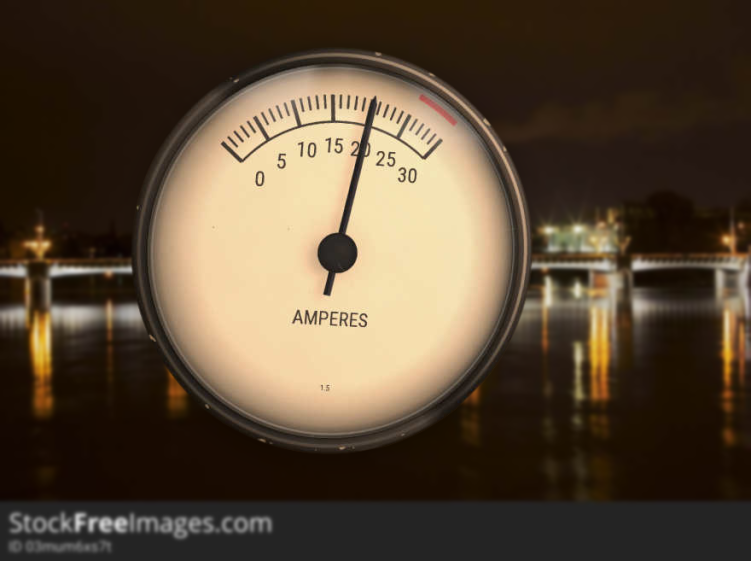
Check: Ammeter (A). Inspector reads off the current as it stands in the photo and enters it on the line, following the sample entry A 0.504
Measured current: A 20
